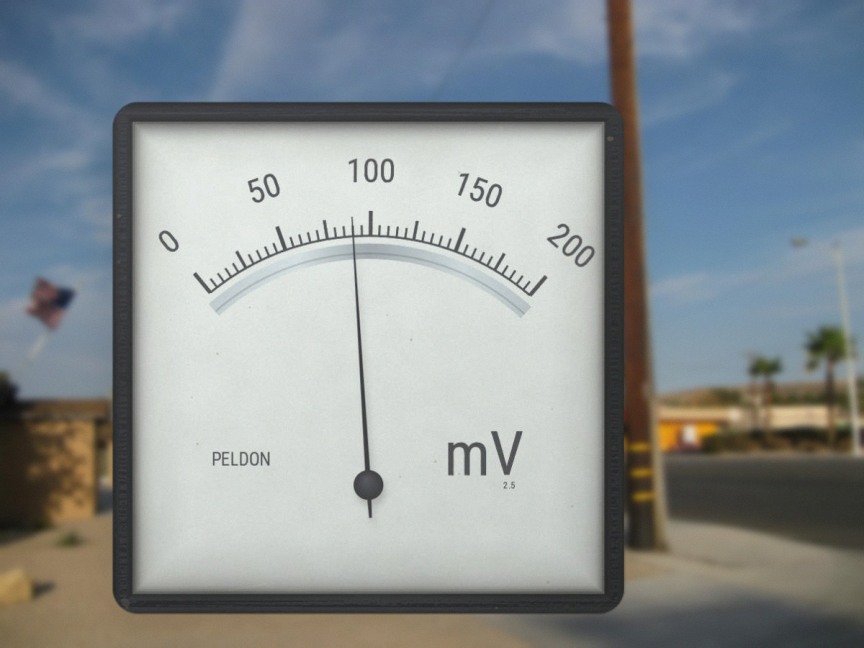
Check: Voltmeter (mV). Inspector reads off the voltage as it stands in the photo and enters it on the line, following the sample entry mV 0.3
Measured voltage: mV 90
